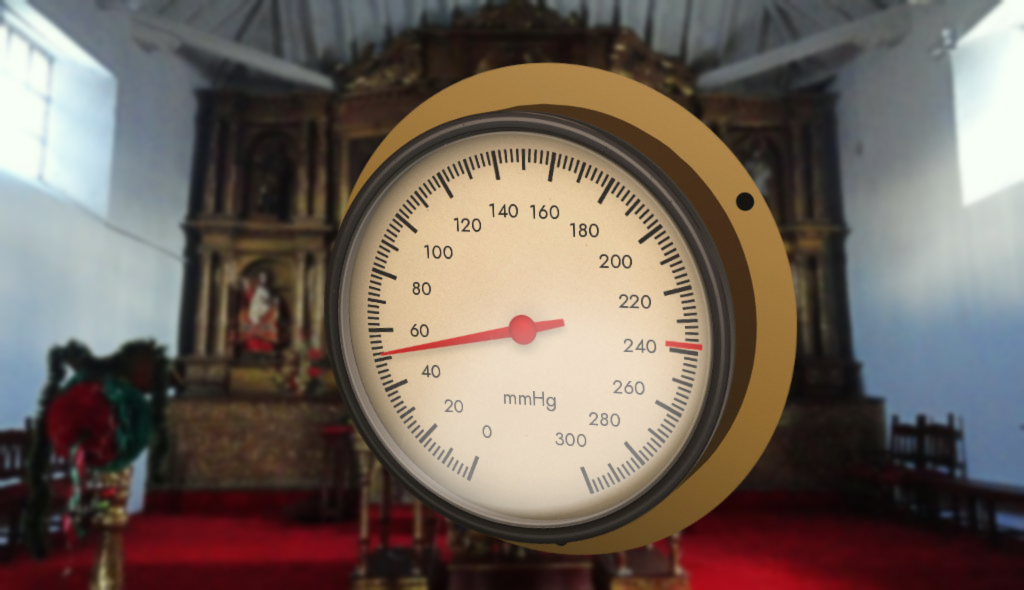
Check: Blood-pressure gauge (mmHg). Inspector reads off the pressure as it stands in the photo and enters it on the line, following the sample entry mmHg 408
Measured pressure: mmHg 52
